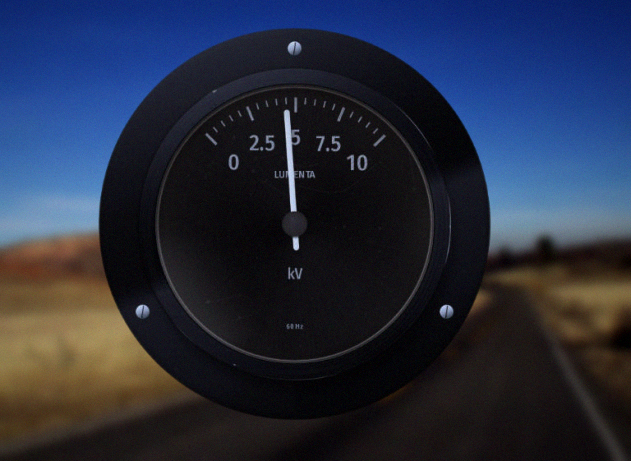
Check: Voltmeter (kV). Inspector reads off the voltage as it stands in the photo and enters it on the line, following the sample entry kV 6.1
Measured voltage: kV 4.5
